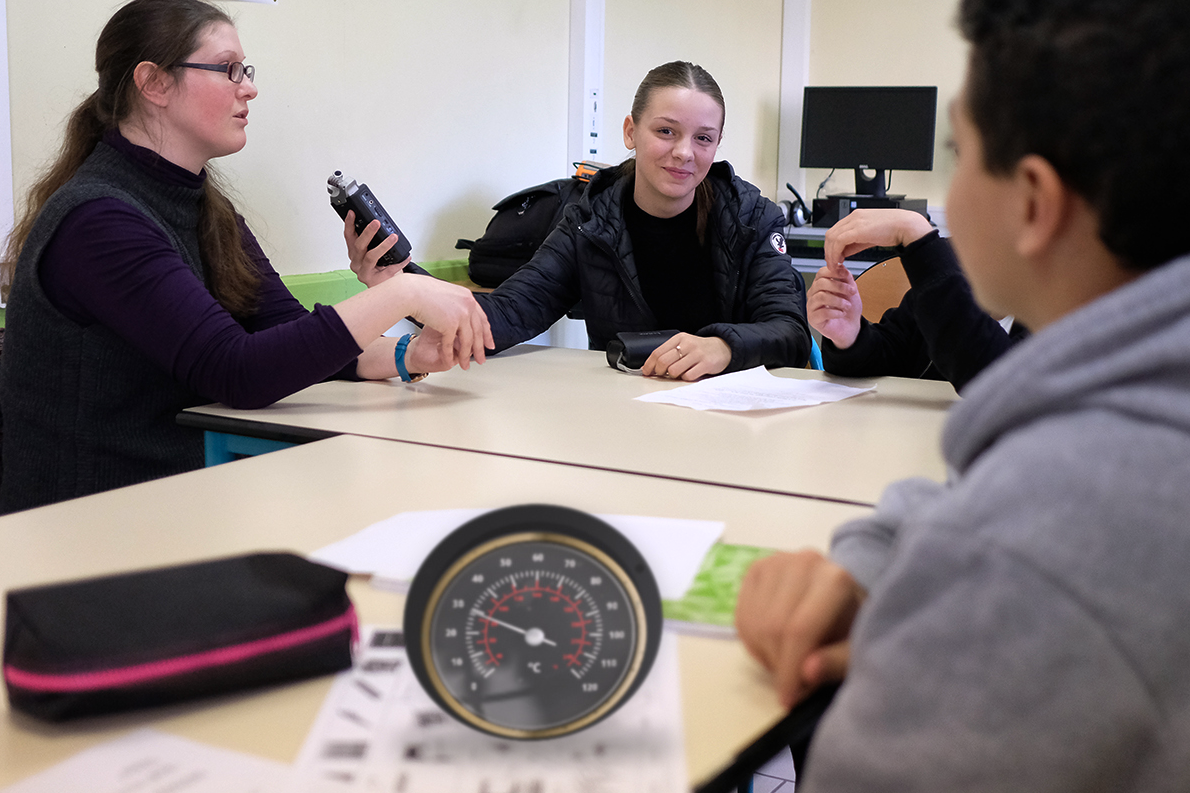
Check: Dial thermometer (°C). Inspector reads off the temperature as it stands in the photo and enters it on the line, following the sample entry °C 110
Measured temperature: °C 30
